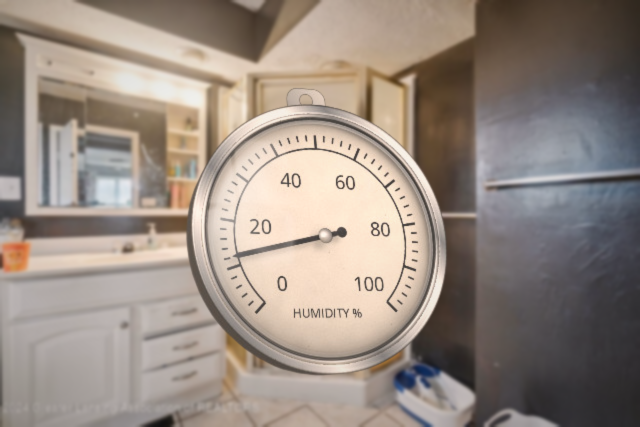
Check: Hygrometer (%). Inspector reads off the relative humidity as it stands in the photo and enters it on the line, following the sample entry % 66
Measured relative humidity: % 12
